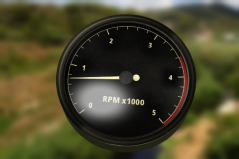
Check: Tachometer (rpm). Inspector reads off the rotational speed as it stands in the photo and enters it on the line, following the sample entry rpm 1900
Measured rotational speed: rpm 700
